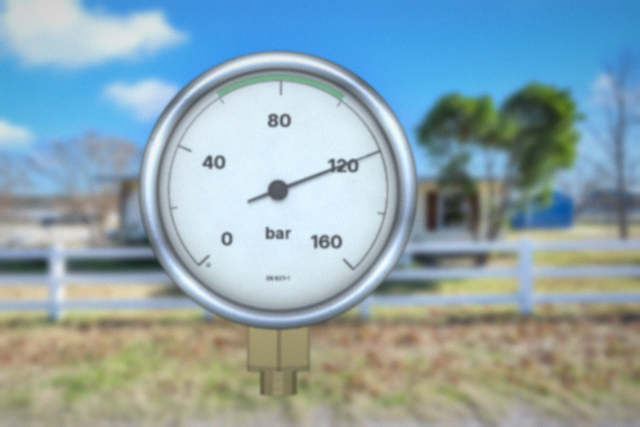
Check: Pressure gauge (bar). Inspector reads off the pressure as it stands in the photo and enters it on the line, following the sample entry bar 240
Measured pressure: bar 120
